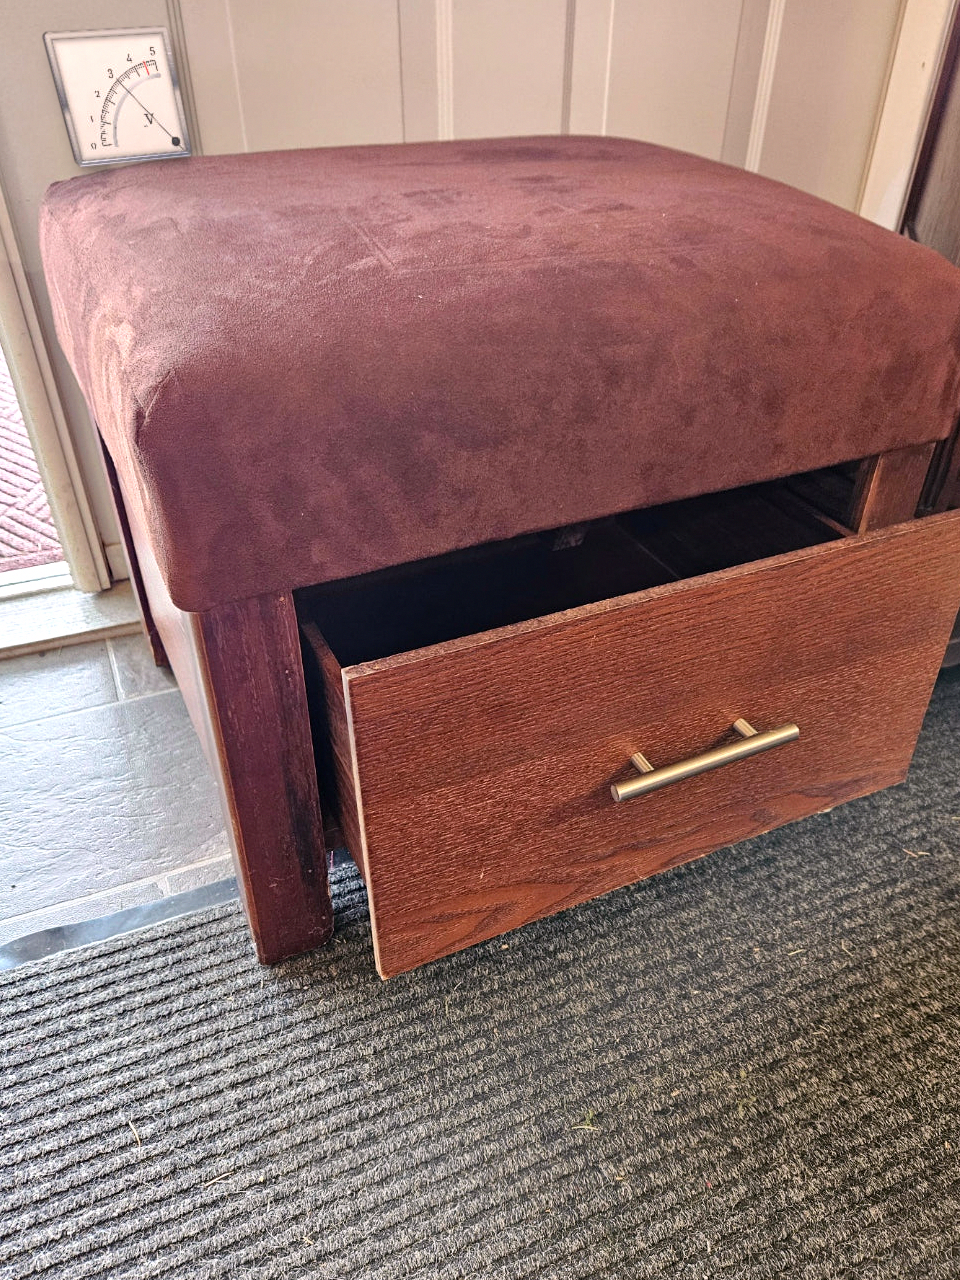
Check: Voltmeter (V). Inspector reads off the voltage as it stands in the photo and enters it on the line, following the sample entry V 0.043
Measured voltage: V 3
